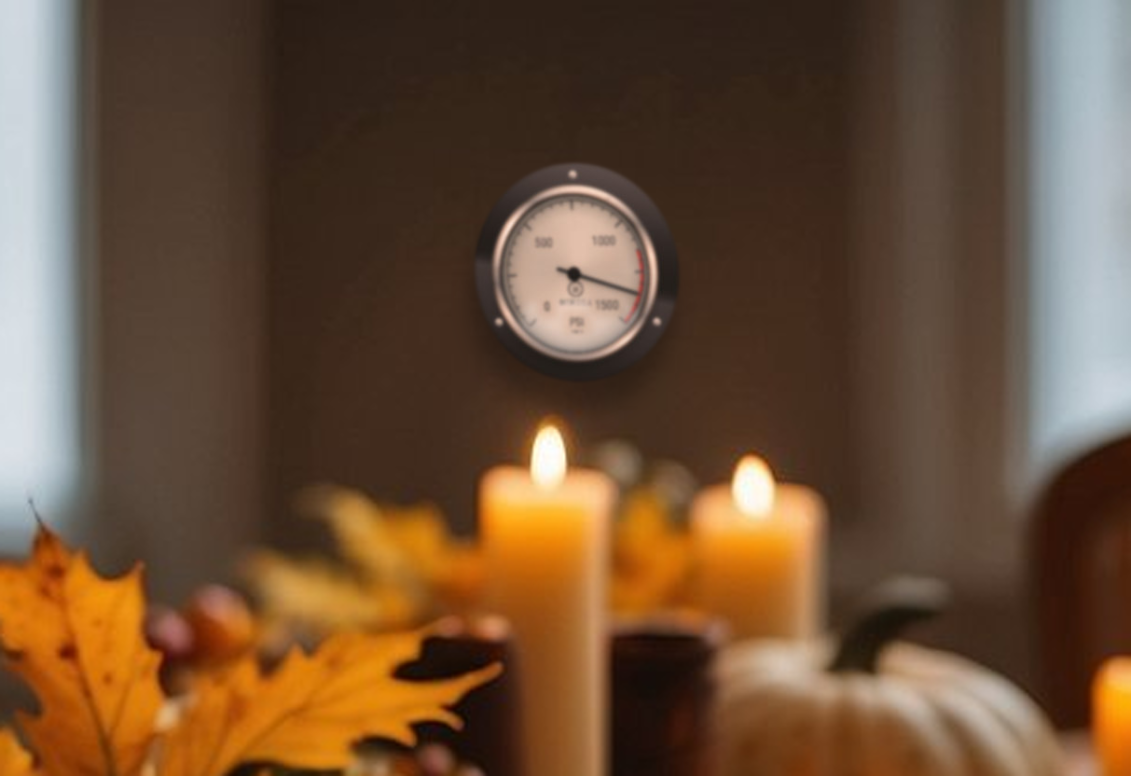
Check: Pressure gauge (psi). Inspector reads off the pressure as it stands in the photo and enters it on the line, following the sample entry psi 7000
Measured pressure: psi 1350
